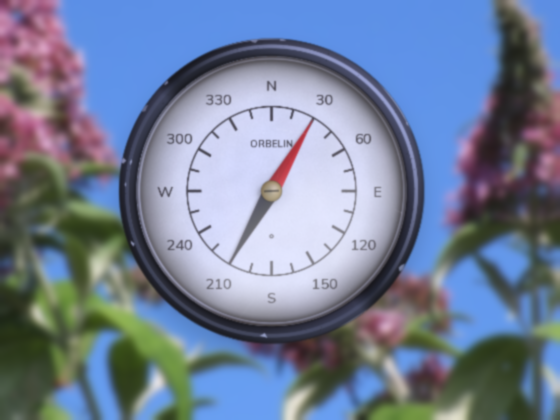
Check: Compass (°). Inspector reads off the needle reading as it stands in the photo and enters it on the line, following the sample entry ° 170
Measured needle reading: ° 30
